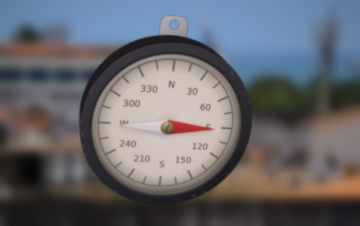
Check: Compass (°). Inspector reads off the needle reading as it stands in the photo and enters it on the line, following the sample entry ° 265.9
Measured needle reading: ° 90
